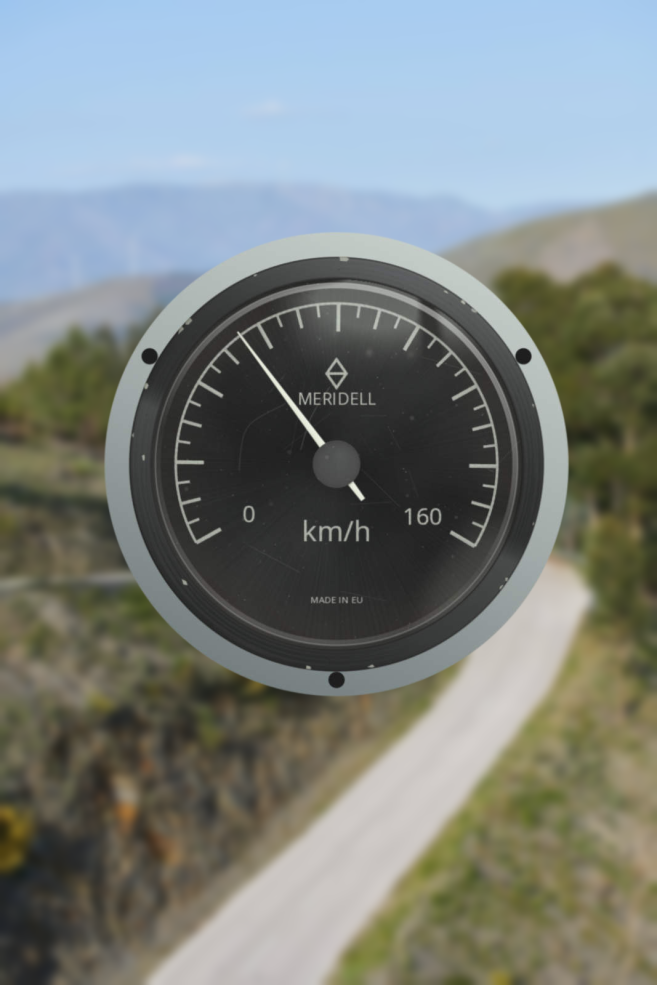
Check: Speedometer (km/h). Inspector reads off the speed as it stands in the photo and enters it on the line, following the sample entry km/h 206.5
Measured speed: km/h 55
